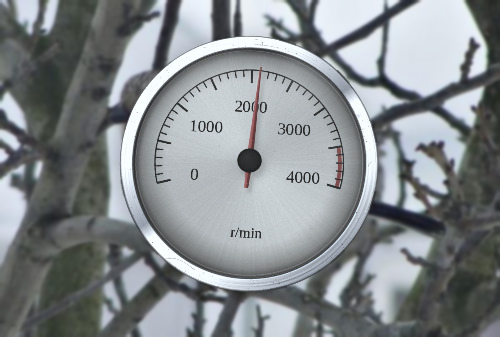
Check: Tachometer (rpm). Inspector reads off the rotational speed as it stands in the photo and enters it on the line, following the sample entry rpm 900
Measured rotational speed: rpm 2100
